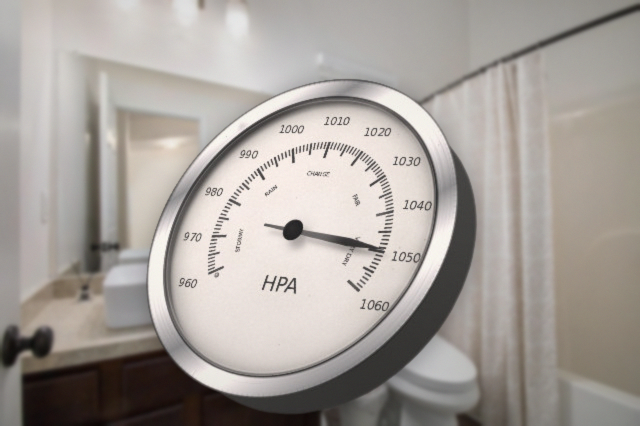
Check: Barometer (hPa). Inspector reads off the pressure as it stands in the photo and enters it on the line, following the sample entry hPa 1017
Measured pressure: hPa 1050
